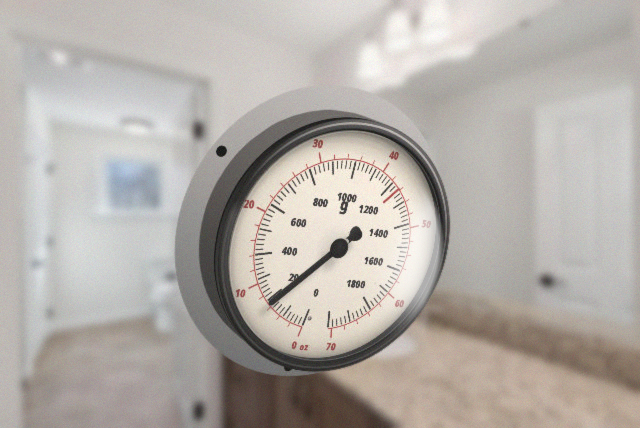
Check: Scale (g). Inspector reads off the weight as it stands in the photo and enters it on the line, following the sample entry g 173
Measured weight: g 200
